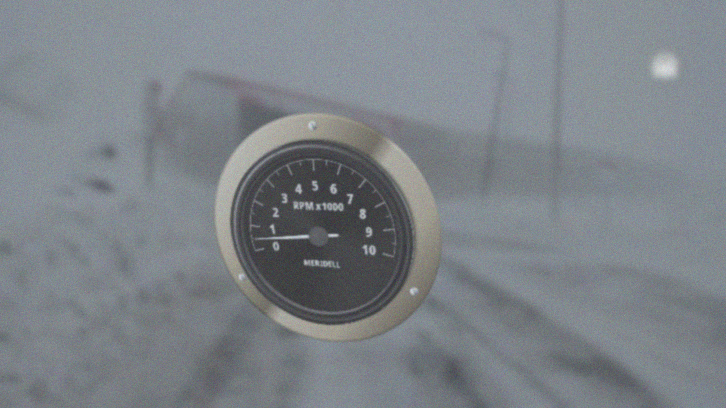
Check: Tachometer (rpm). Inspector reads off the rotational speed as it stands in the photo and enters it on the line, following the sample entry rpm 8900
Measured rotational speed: rpm 500
